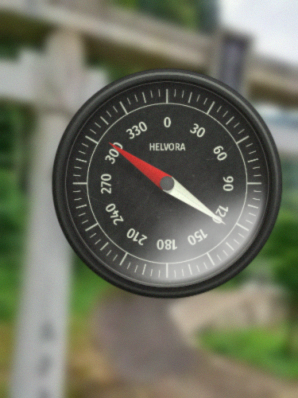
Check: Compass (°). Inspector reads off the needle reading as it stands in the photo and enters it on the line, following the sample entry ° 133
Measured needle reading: ° 305
